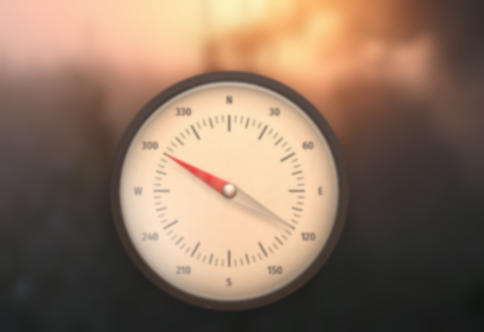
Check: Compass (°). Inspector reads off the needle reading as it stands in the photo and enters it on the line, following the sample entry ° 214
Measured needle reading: ° 300
